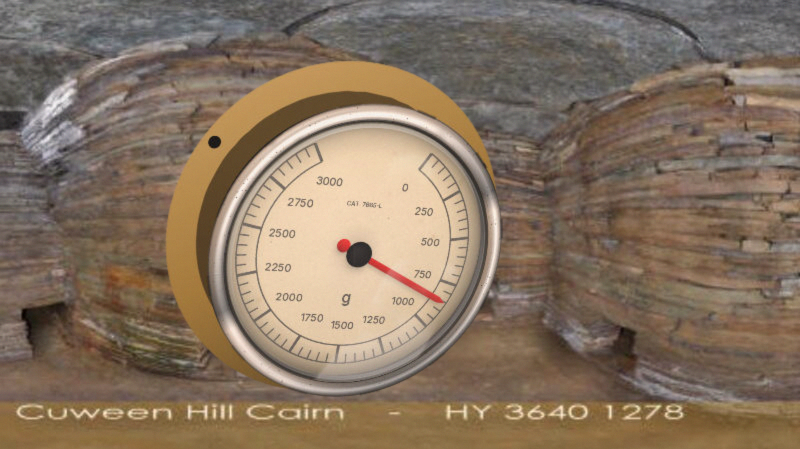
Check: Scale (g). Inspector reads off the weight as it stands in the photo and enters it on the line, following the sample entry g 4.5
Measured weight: g 850
